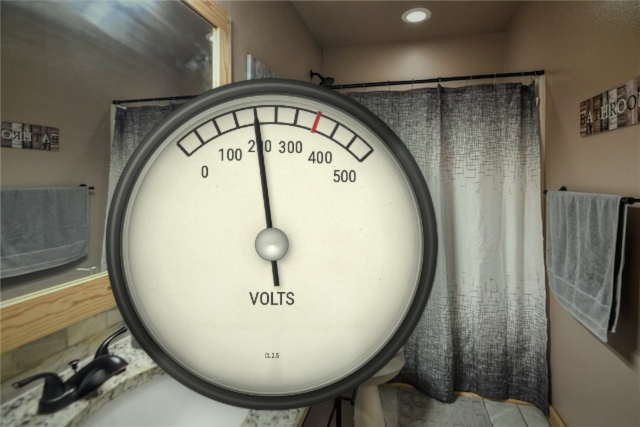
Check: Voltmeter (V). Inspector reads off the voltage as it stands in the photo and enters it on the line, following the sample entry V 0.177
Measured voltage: V 200
